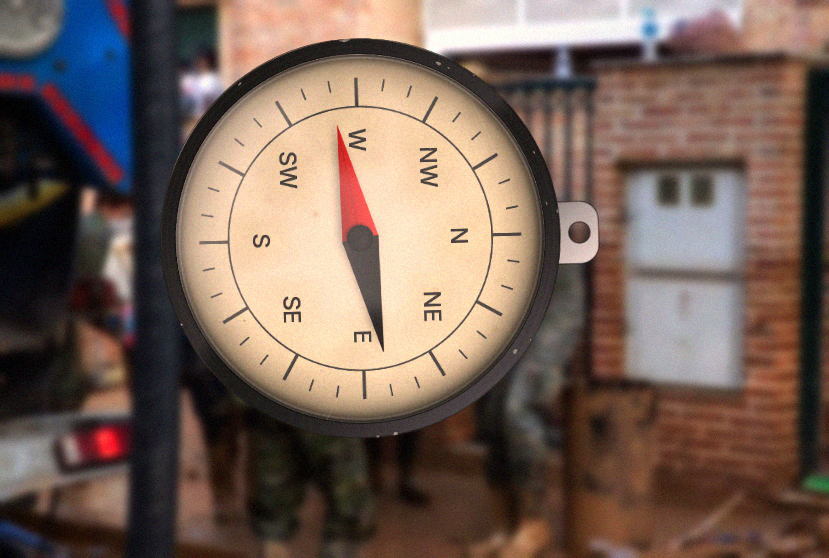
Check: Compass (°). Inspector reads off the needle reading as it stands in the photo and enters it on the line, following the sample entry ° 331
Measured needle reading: ° 260
